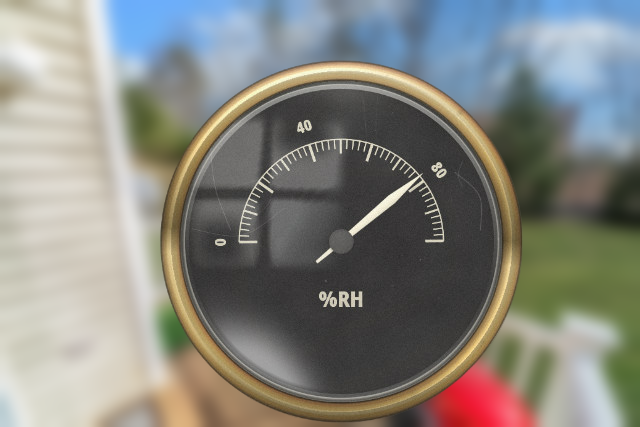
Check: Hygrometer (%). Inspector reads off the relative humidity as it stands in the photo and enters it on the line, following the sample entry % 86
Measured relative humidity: % 78
